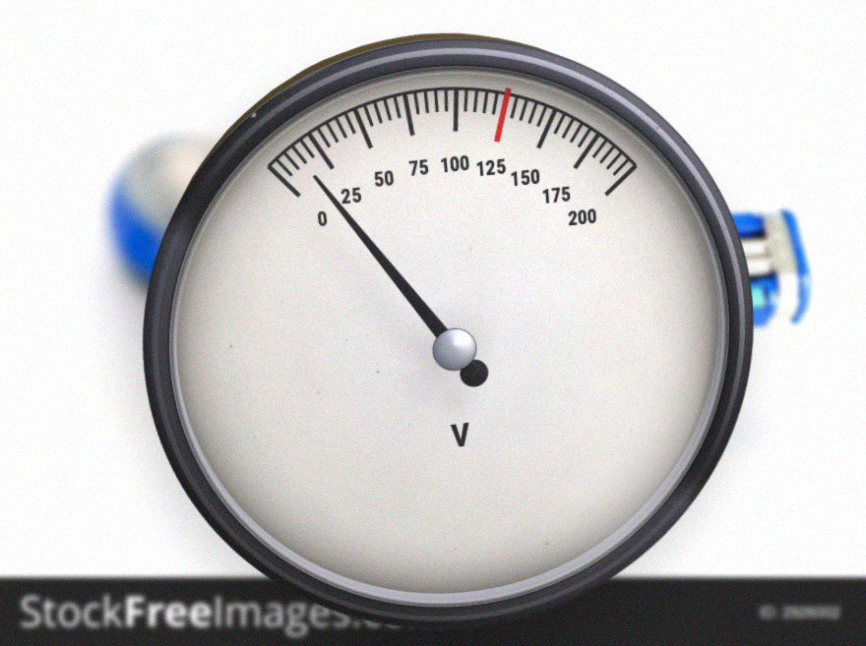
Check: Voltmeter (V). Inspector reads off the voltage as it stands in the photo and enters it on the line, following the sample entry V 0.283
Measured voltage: V 15
